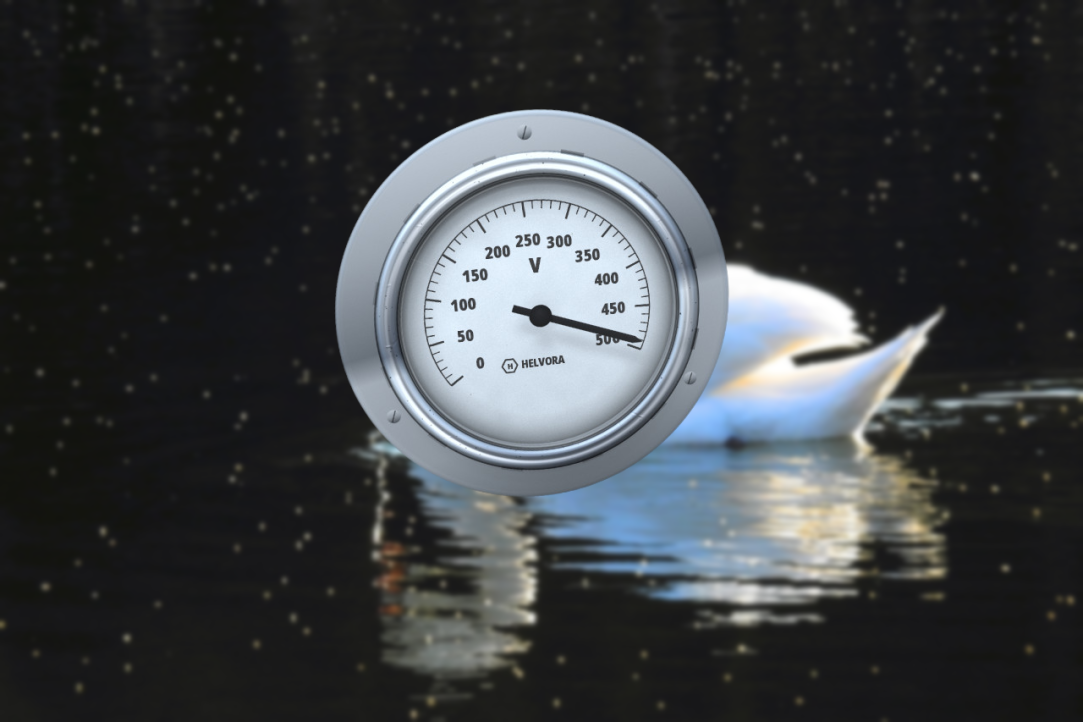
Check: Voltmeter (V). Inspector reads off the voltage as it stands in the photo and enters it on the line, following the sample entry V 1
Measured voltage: V 490
